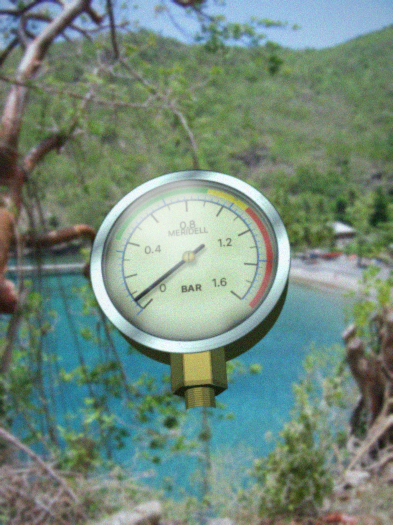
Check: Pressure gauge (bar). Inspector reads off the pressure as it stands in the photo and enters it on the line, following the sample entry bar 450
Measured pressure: bar 0.05
